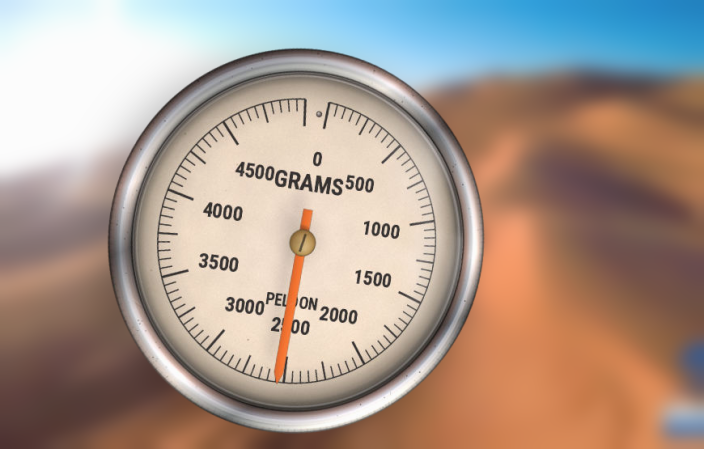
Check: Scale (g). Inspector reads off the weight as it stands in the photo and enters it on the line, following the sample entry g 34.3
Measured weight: g 2550
